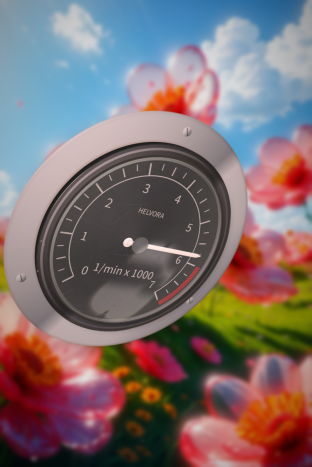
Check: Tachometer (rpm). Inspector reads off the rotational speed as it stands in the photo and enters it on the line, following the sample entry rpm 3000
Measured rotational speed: rpm 5750
